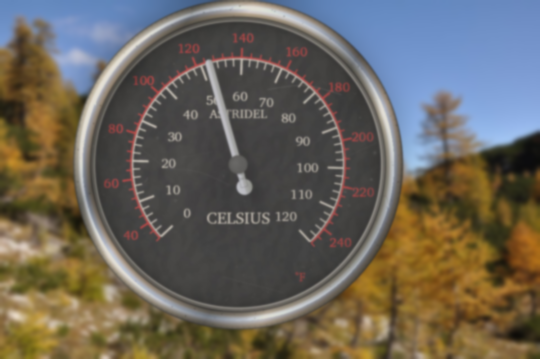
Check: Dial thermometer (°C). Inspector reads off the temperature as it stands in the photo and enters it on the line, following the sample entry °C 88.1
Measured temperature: °C 52
